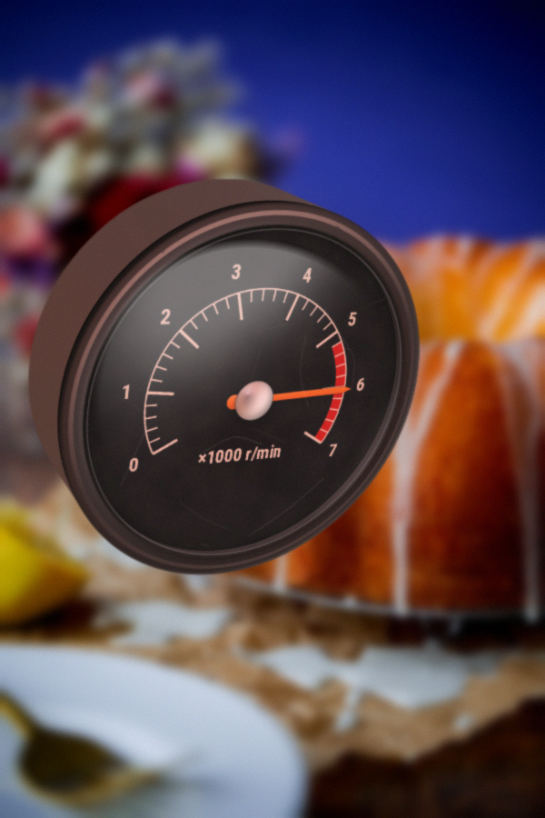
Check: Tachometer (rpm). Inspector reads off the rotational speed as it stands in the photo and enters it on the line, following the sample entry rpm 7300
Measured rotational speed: rpm 6000
